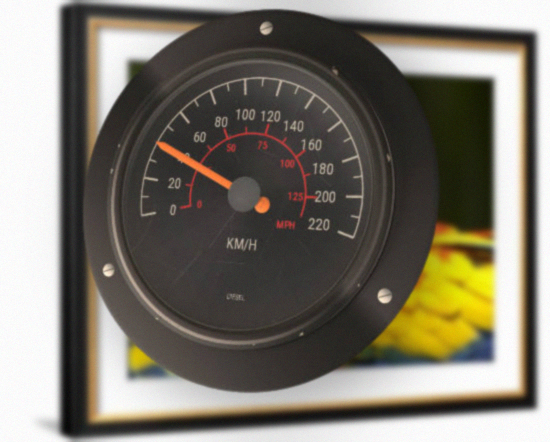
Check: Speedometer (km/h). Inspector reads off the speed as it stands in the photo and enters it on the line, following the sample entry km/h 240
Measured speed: km/h 40
